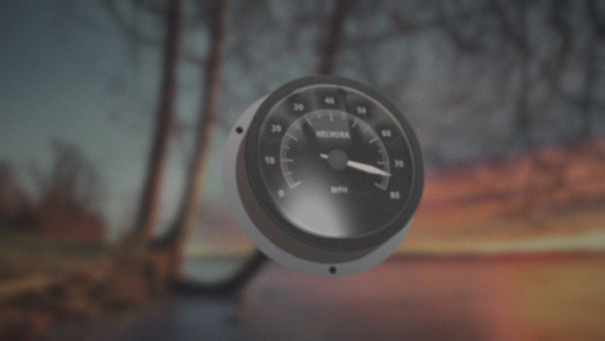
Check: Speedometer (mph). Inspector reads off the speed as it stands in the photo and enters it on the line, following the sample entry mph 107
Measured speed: mph 75
